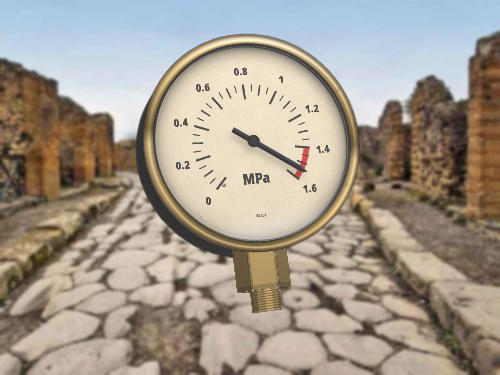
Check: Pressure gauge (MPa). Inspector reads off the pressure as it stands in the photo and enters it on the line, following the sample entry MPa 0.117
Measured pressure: MPa 1.55
